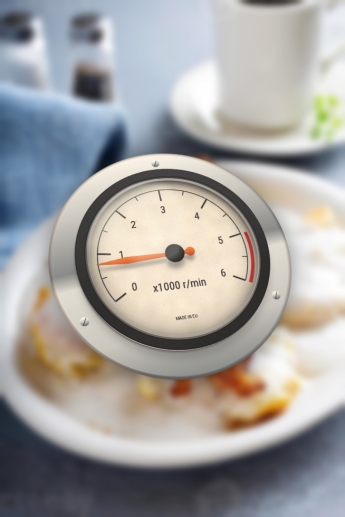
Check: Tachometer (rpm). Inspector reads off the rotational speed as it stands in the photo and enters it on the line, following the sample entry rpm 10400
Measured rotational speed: rpm 750
